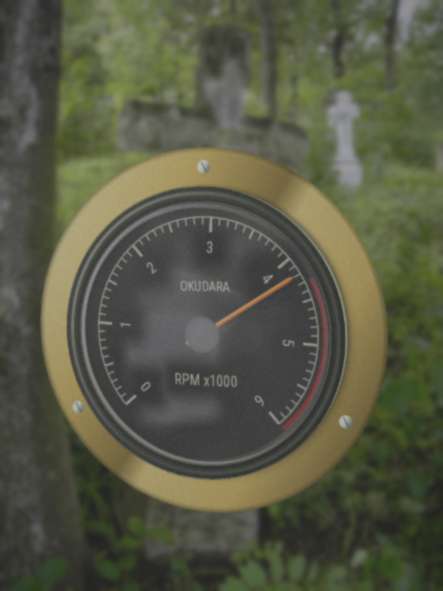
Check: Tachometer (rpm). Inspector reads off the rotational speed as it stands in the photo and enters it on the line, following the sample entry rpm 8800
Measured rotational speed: rpm 4200
